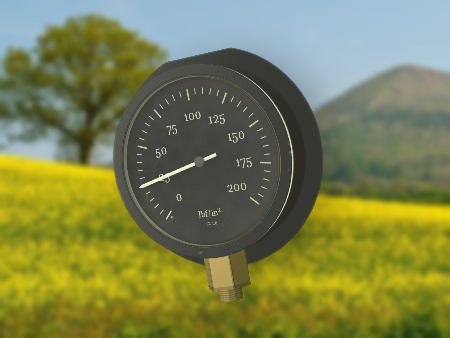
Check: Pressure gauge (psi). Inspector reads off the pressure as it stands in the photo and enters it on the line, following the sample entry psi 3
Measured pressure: psi 25
